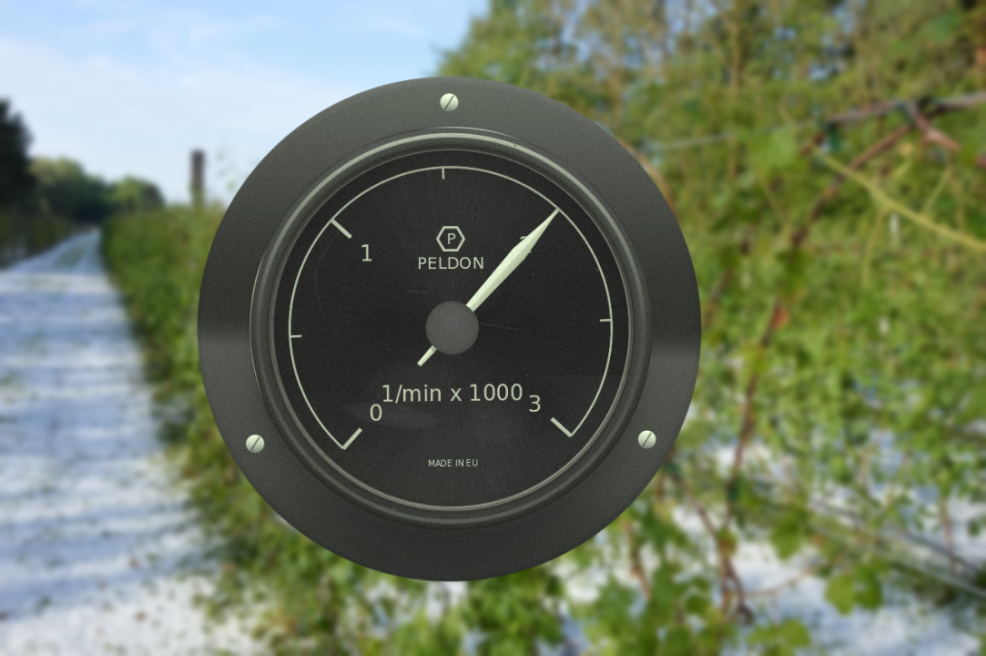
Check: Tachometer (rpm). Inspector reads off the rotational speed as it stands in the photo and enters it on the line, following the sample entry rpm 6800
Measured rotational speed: rpm 2000
